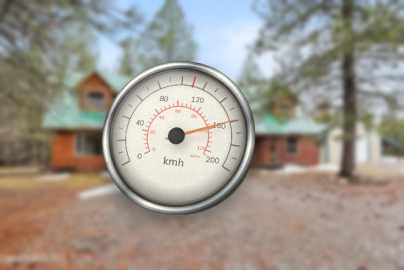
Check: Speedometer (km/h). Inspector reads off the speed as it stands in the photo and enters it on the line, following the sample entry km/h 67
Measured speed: km/h 160
